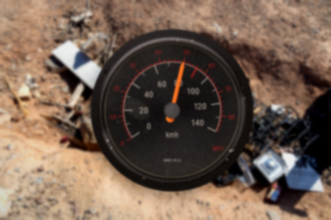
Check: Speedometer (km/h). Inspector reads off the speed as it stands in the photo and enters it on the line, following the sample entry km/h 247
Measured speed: km/h 80
